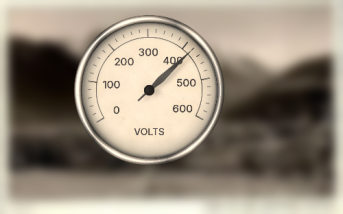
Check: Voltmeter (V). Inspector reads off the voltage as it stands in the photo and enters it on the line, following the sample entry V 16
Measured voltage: V 420
